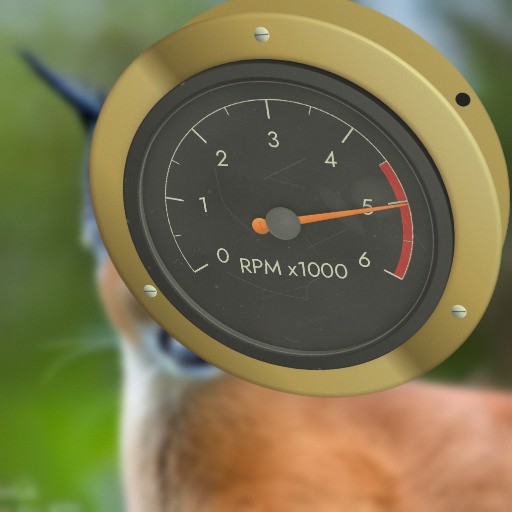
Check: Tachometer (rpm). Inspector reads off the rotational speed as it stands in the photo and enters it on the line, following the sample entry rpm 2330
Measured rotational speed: rpm 5000
